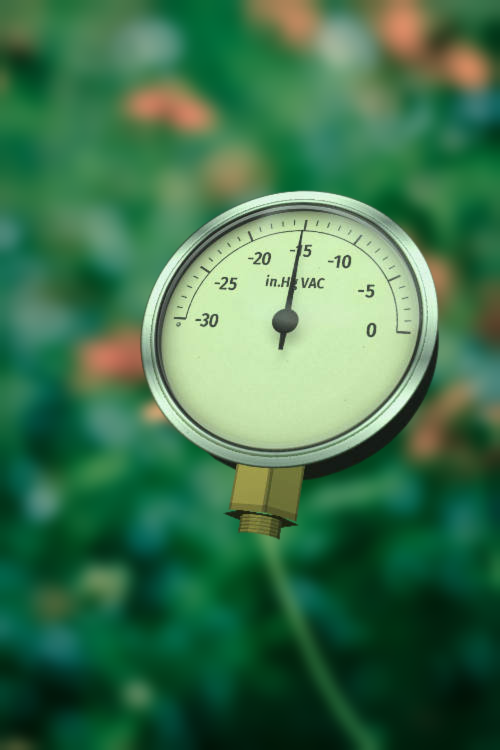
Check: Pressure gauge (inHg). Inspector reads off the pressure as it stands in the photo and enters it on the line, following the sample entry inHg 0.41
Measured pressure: inHg -15
